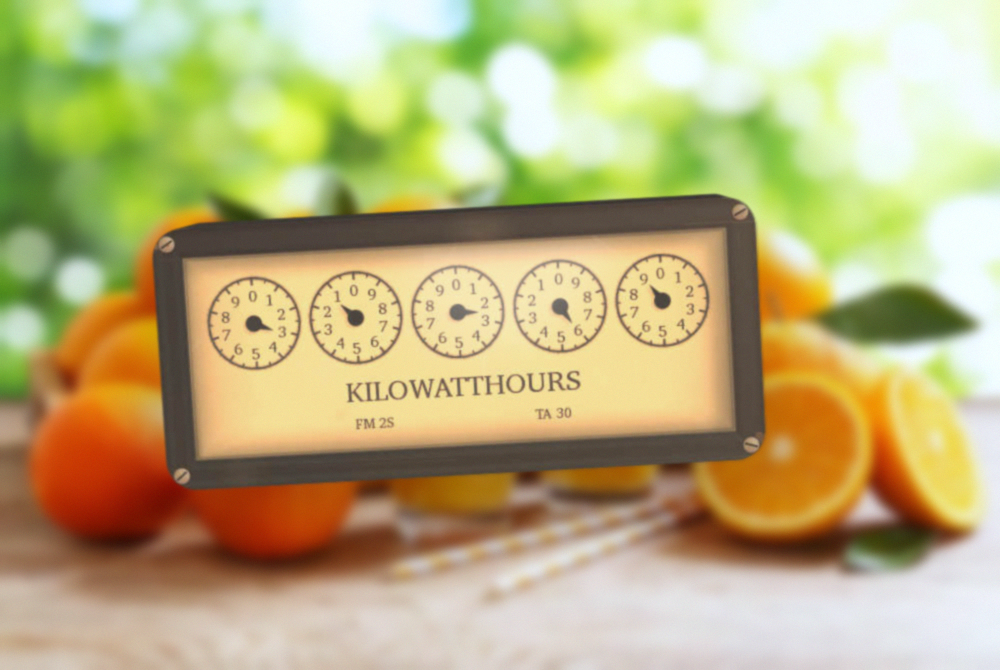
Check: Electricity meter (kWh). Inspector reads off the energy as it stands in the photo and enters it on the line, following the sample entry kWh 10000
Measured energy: kWh 31259
